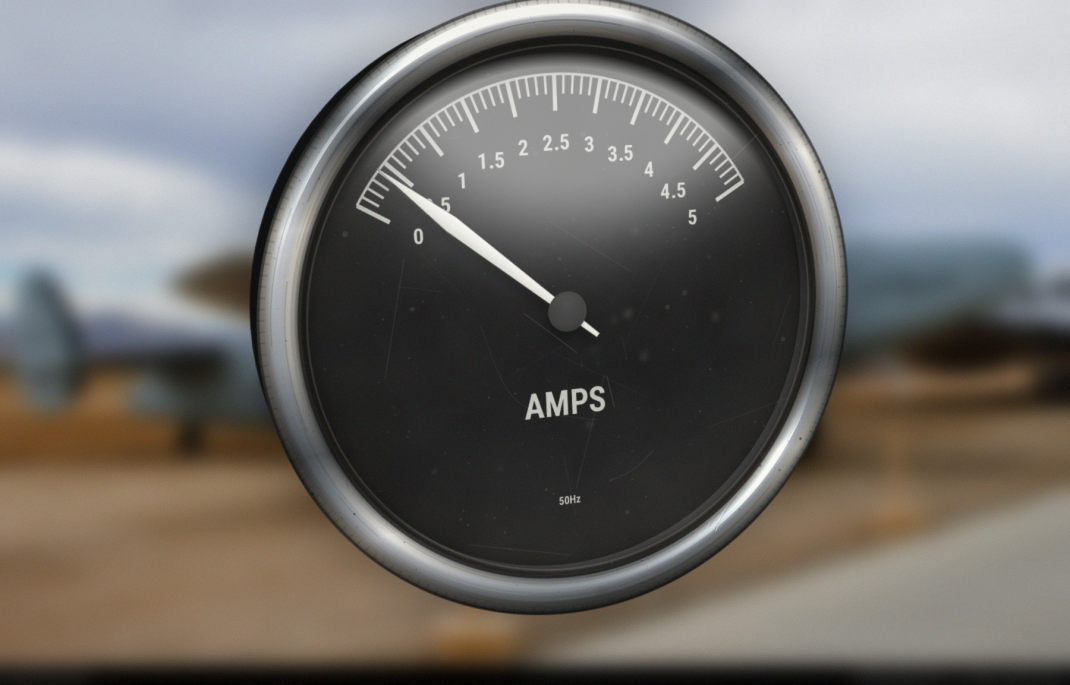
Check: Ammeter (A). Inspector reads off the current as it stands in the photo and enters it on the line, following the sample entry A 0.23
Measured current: A 0.4
